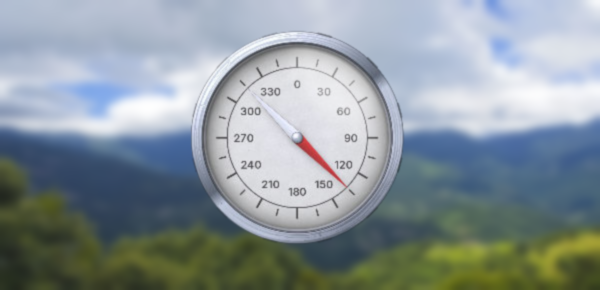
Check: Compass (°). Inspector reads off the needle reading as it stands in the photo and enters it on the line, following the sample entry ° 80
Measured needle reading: ° 135
